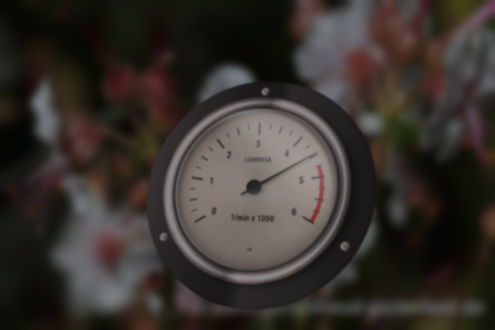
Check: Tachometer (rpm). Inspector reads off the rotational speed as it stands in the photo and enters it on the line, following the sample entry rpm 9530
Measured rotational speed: rpm 4500
